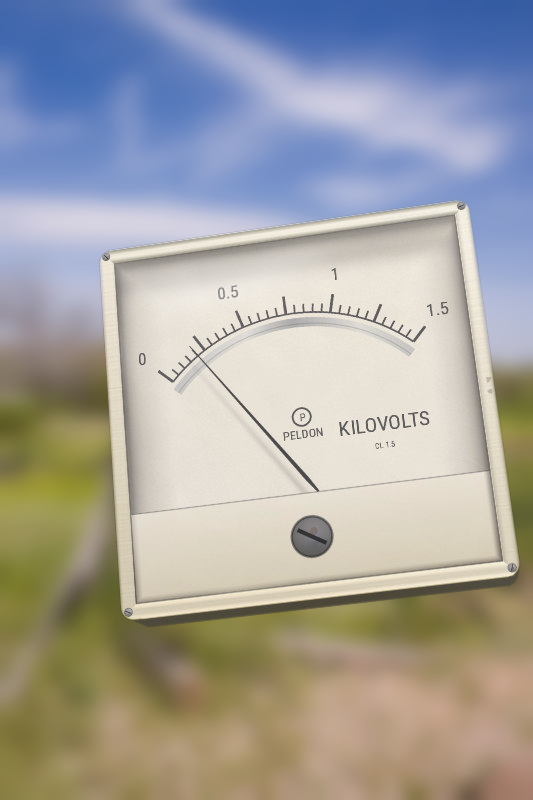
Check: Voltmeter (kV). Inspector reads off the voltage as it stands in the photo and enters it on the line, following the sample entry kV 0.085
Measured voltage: kV 0.2
